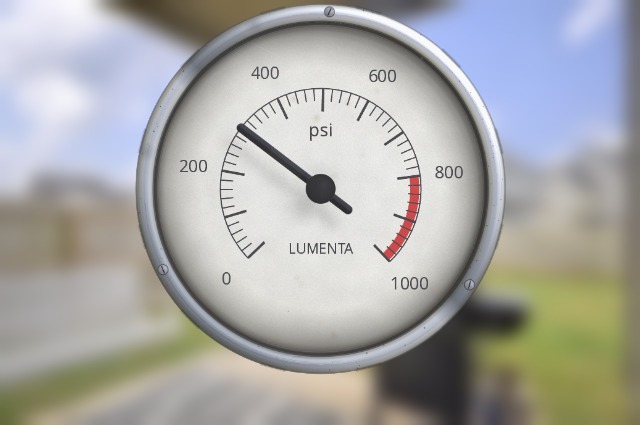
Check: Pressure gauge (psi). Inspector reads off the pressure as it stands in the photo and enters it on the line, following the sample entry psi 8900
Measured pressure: psi 300
